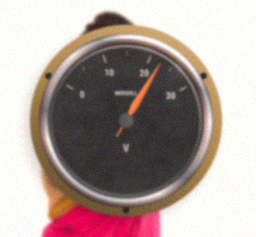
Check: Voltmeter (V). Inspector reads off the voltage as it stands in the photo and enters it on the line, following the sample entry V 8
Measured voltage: V 22.5
